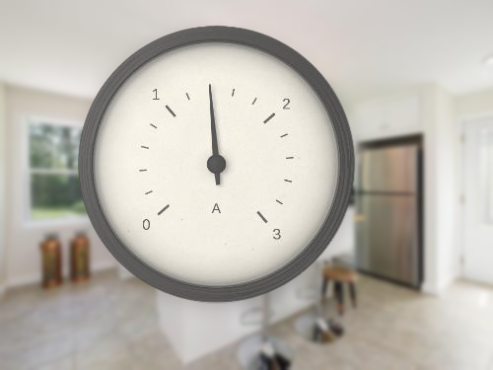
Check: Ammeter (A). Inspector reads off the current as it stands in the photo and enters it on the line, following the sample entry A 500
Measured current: A 1.4
